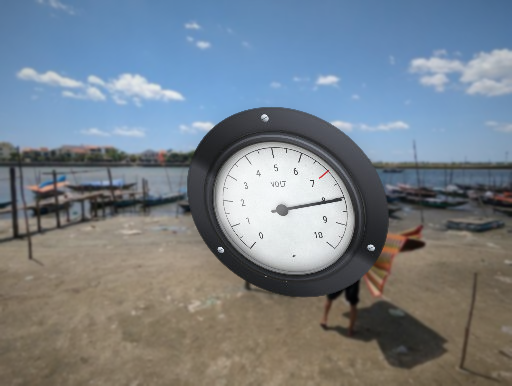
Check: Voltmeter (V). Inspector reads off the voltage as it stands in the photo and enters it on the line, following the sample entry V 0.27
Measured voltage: V 8
